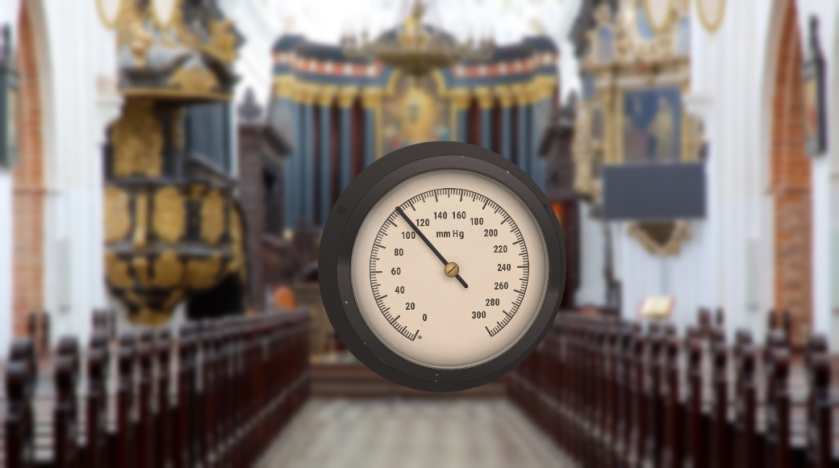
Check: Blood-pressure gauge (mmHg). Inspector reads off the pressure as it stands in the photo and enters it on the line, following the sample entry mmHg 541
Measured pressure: mmHg 110
